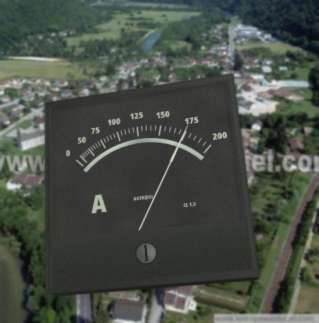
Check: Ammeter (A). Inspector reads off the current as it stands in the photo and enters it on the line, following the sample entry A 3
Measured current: A 175
